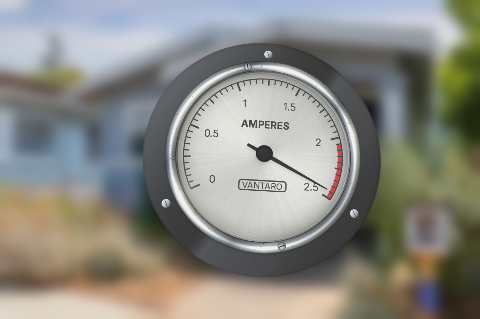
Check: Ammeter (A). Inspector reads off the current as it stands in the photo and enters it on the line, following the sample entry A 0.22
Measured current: A 2.45
